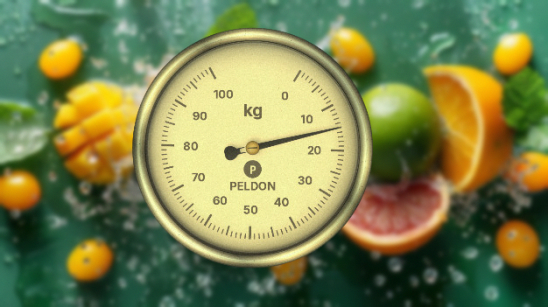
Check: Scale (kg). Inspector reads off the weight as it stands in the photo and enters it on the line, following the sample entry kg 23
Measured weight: kg 15
